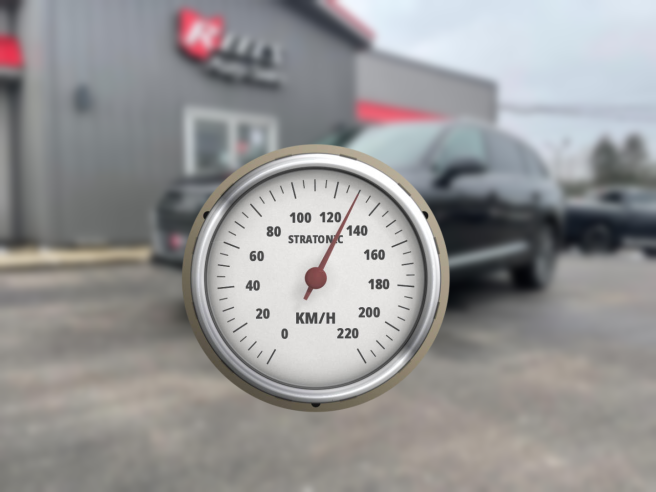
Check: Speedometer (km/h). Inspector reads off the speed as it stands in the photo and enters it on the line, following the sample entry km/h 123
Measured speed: km/h 130
